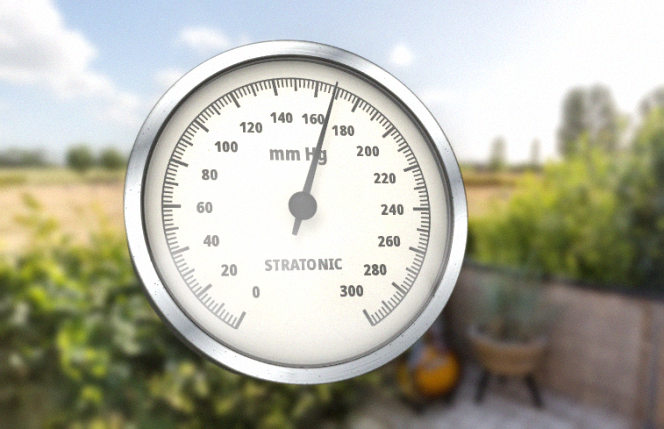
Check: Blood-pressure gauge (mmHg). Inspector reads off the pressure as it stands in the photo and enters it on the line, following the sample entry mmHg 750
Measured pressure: mmHg 168
